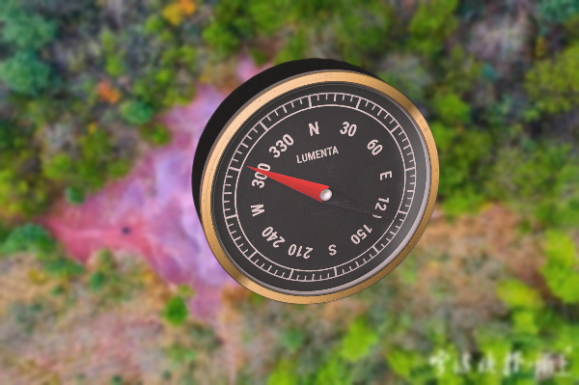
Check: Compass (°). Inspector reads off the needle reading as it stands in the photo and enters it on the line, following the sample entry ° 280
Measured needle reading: ° 305
